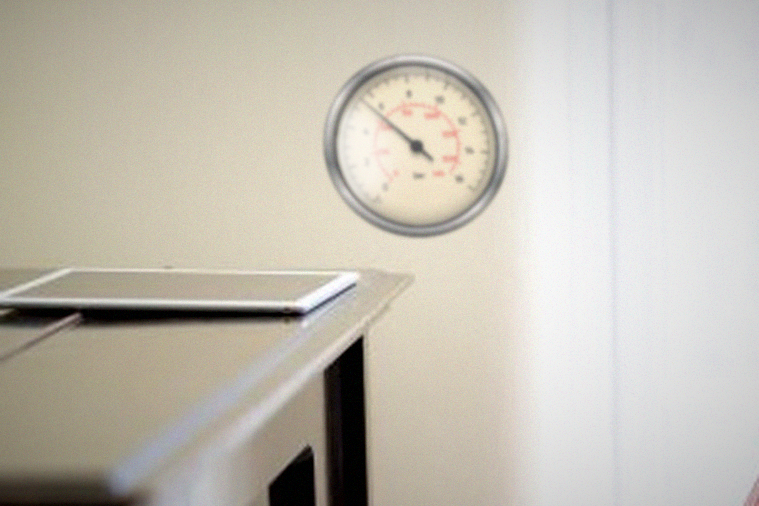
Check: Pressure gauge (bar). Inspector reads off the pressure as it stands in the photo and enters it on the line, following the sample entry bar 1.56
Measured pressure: bar 5.5
